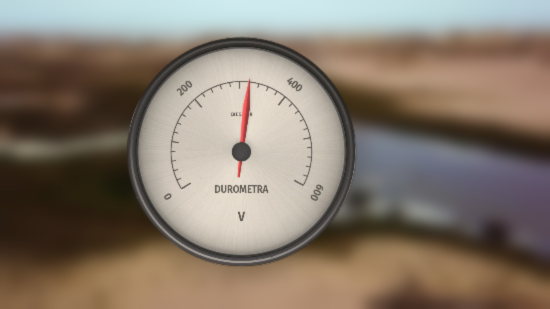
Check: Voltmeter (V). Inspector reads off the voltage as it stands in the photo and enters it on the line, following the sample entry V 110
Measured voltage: V 320
